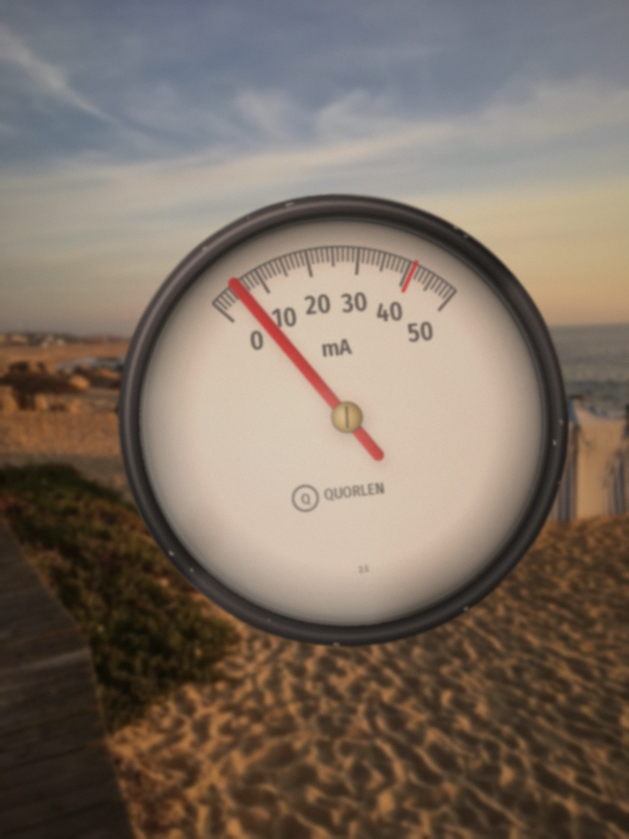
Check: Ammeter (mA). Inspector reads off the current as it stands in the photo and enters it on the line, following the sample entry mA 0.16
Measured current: mA 5
